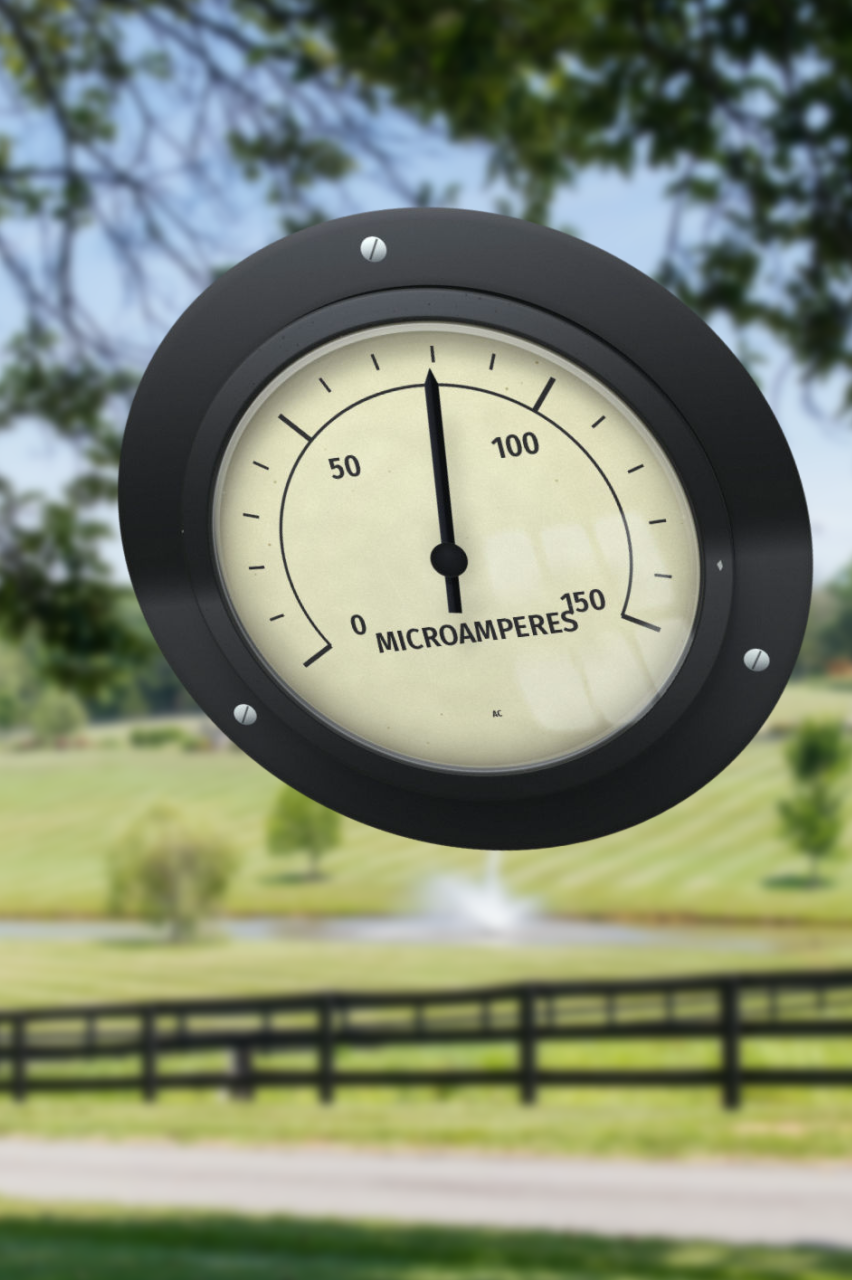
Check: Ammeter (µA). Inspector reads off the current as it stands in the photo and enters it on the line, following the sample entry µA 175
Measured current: µA 80
